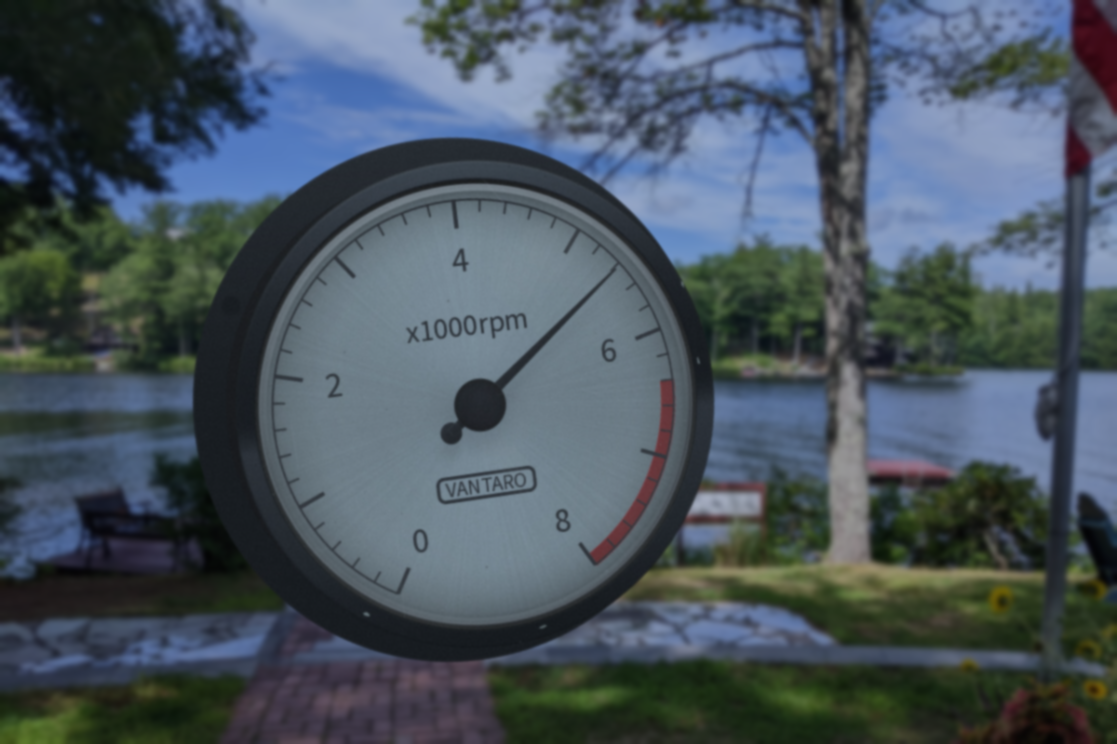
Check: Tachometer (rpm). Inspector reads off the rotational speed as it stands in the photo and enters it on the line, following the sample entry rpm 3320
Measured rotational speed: rpm 5400
